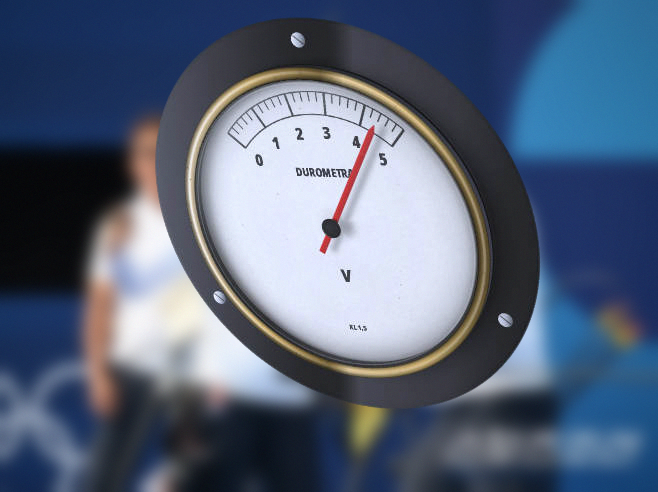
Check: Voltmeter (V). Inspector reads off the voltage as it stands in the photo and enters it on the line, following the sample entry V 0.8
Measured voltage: V 4.4
